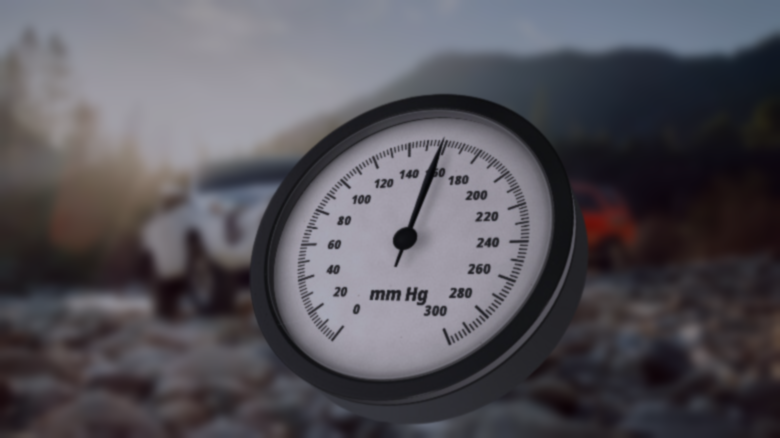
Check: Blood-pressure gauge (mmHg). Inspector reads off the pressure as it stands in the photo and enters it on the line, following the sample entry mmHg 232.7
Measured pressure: mmHg 160
